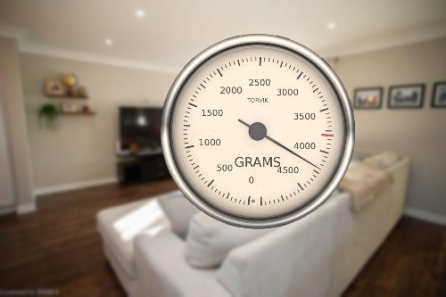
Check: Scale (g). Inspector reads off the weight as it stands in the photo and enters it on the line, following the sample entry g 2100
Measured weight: g 4200
